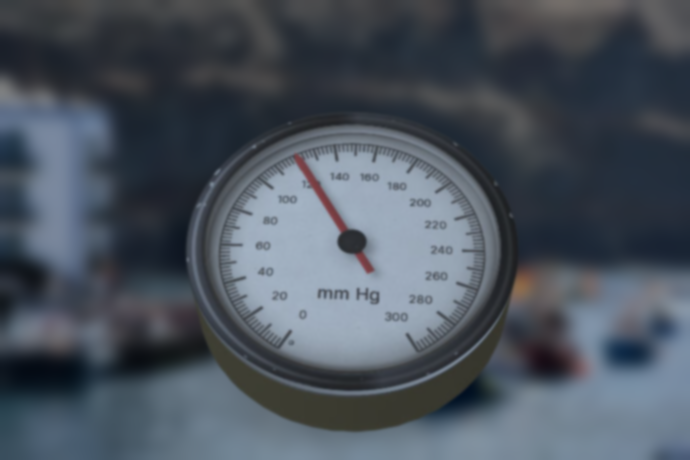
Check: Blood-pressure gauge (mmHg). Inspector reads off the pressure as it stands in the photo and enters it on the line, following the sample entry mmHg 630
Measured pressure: mmHg 120
